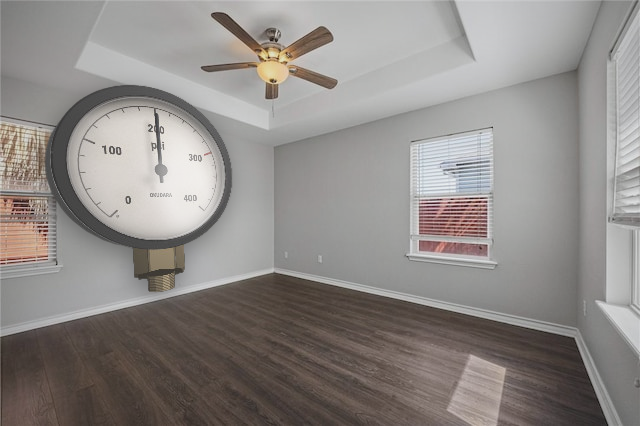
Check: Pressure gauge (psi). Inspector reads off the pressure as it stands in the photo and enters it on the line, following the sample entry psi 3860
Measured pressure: psi 200
